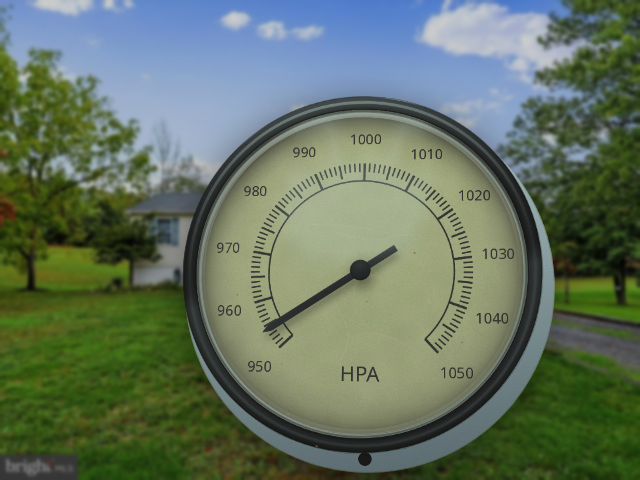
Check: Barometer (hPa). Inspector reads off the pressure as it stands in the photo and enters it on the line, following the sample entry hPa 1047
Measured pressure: hPa 954
